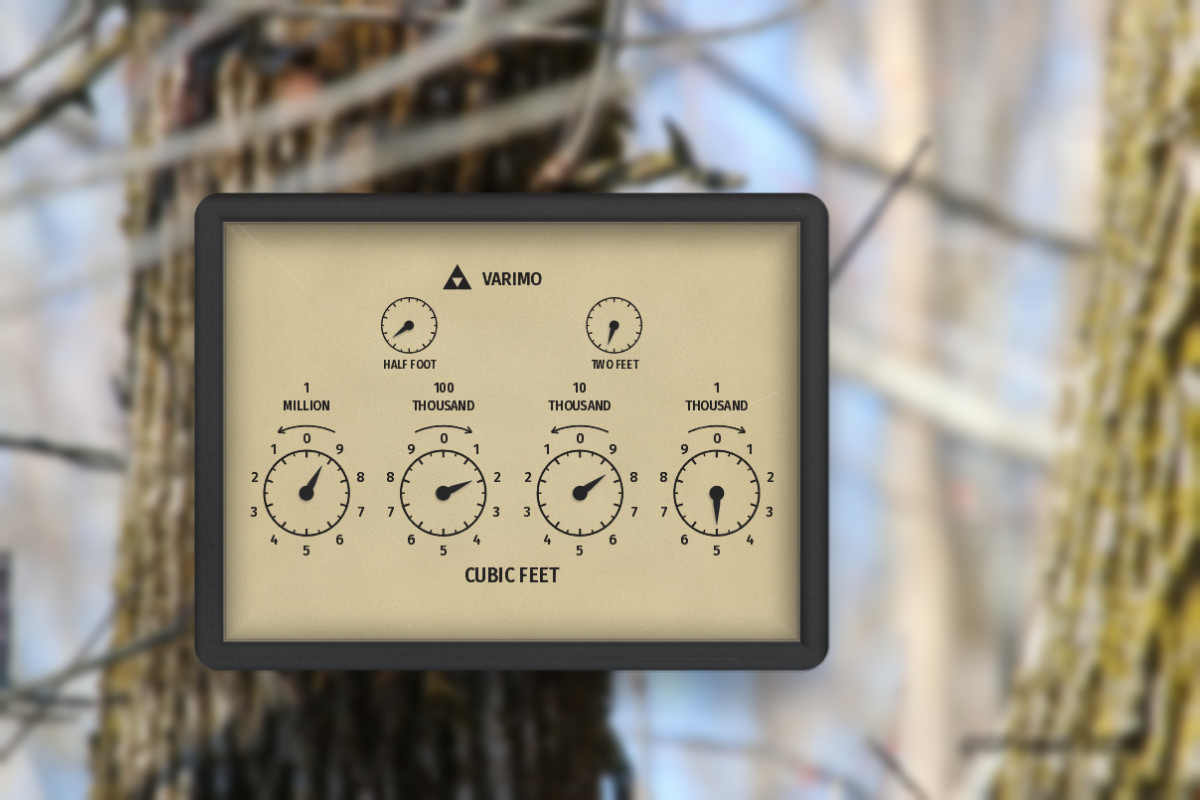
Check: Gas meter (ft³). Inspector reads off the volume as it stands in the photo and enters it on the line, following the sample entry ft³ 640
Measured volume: ft³ 918500
